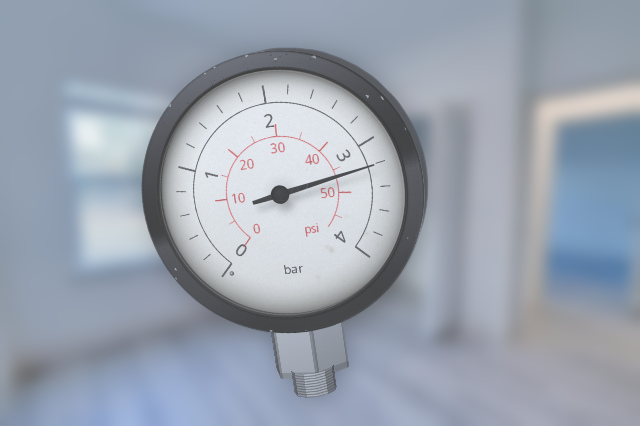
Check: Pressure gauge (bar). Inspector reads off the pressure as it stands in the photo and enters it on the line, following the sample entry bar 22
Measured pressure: bar 3.2
